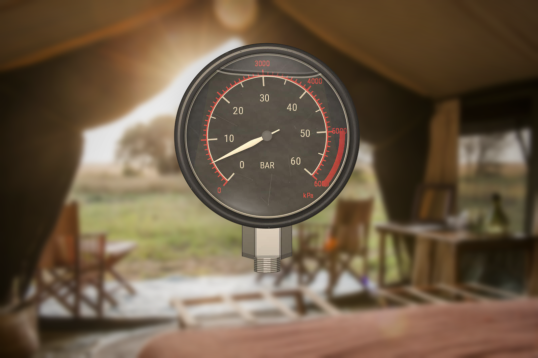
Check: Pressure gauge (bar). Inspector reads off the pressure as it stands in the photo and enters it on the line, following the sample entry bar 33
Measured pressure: bar 5
